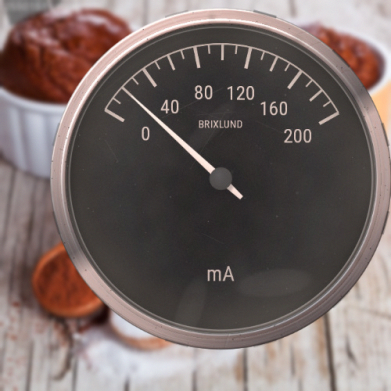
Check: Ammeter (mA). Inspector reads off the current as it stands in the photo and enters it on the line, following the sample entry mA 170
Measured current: mA 20
